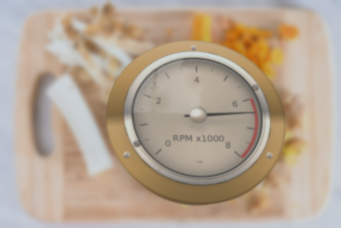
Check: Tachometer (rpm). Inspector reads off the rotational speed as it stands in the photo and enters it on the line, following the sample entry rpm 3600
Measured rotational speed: rpm 6500
